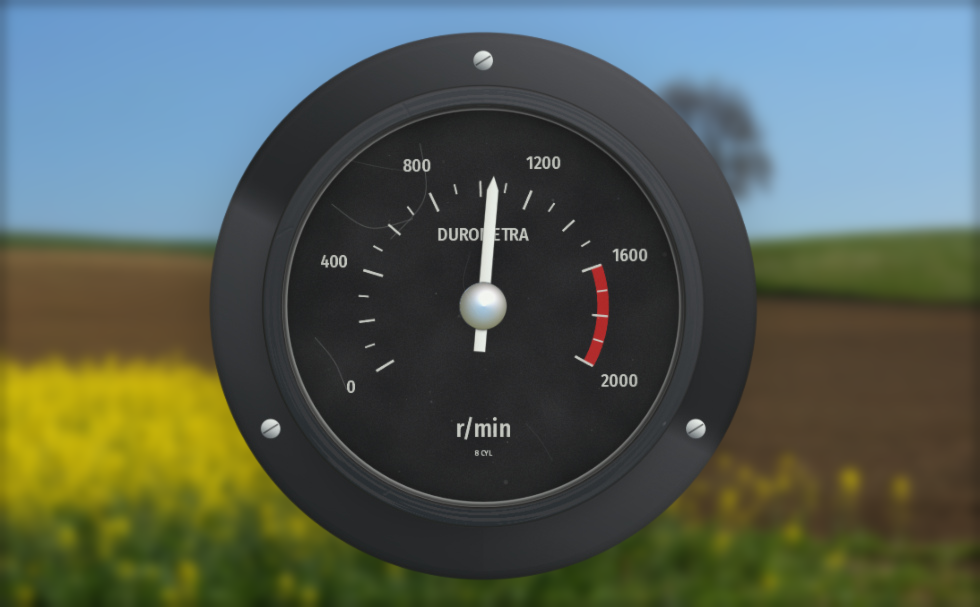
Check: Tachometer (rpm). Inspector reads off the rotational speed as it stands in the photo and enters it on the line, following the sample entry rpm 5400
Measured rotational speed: rpm 1050
